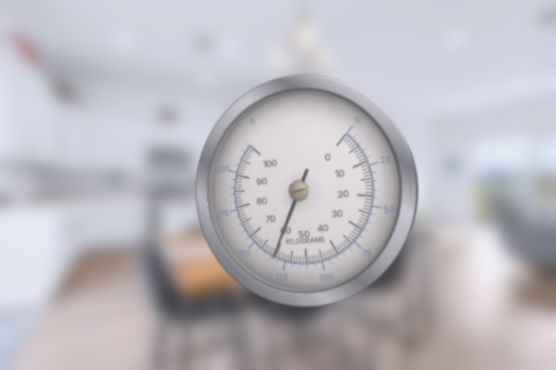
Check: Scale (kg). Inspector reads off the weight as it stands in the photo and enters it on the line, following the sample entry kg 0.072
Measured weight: kg 60
